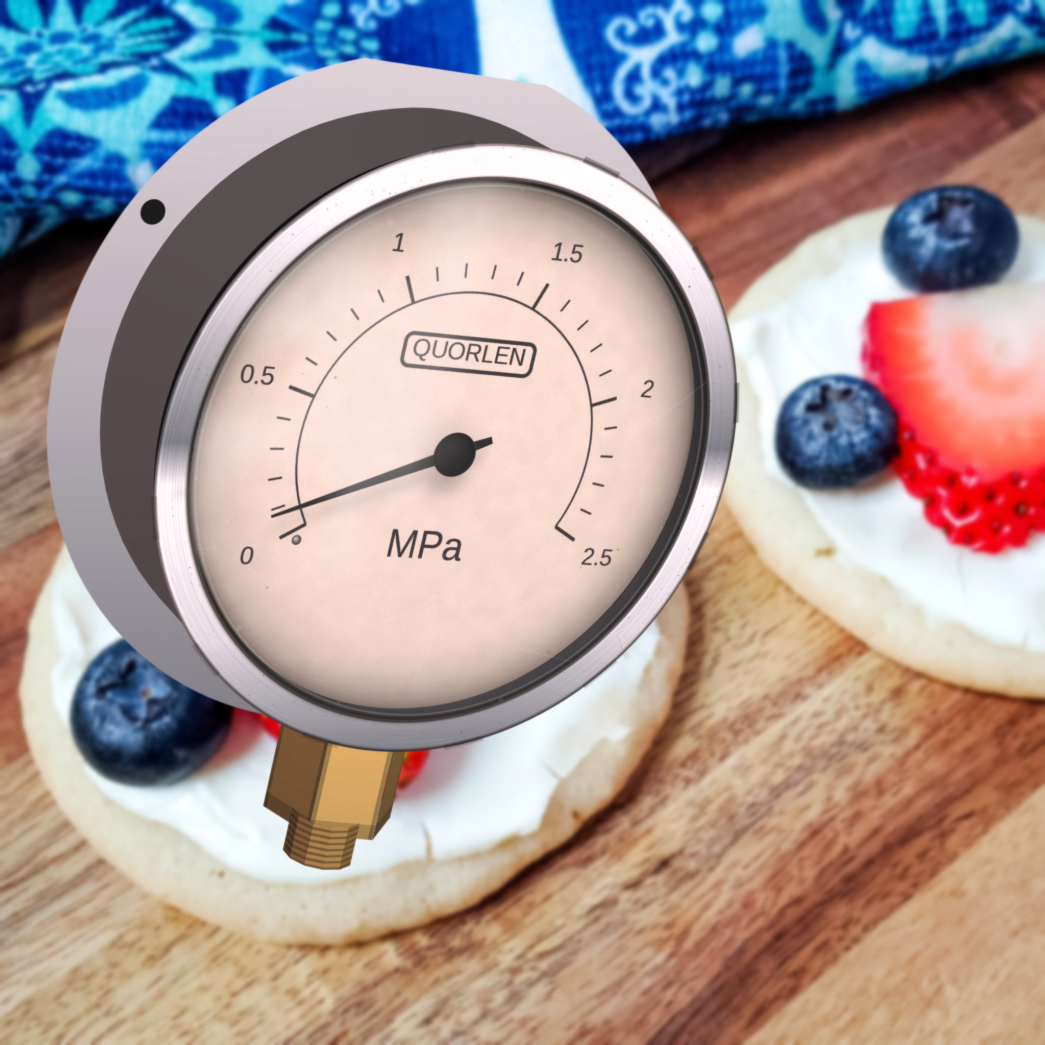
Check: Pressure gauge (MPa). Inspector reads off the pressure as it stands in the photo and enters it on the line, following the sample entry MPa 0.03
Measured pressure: MPa 0.1
